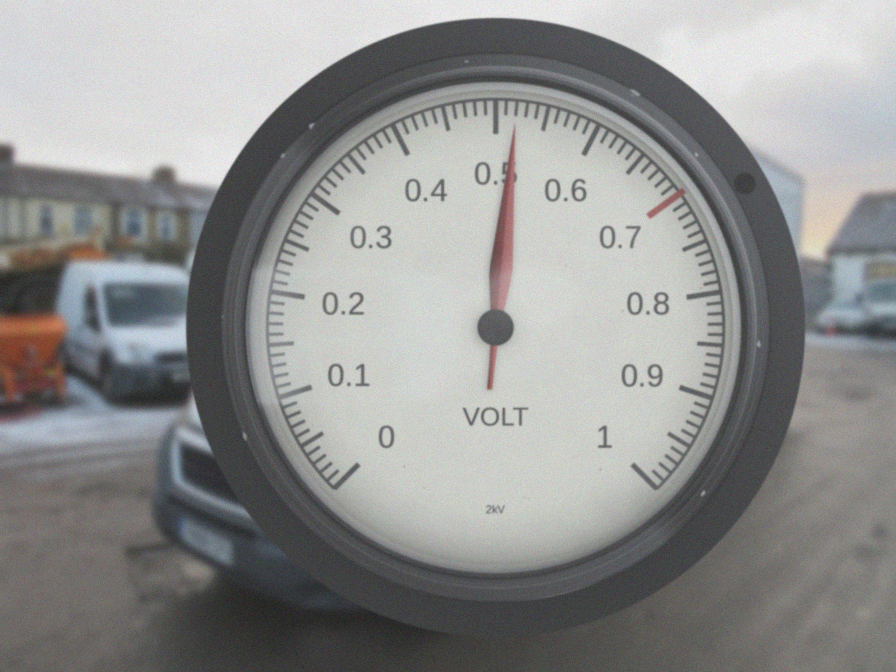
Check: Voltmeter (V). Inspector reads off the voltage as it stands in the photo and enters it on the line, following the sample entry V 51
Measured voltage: V 0.52
